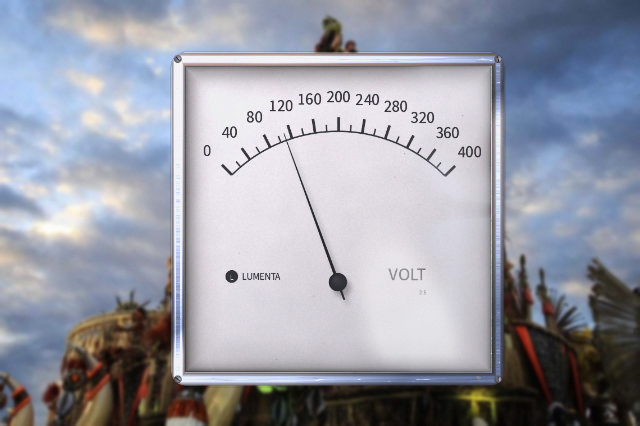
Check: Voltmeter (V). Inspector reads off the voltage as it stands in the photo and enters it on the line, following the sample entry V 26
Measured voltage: V 110
